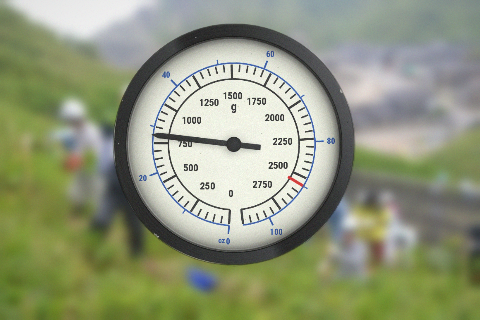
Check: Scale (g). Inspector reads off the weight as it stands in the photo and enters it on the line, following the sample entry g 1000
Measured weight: g 800
